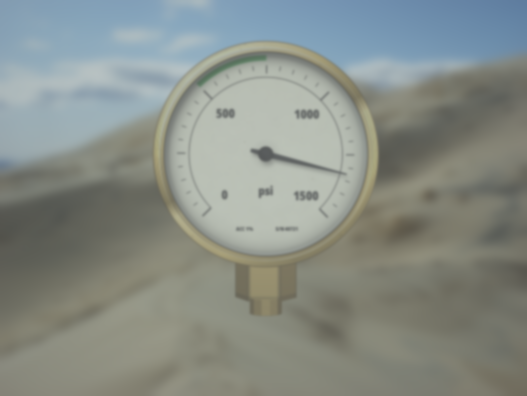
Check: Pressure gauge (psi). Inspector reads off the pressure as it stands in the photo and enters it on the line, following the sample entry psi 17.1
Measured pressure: psi 1325
